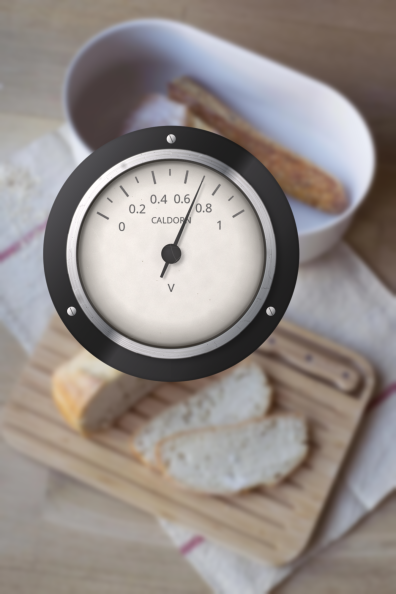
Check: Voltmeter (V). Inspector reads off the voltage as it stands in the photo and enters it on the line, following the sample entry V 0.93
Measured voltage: V 0.7
